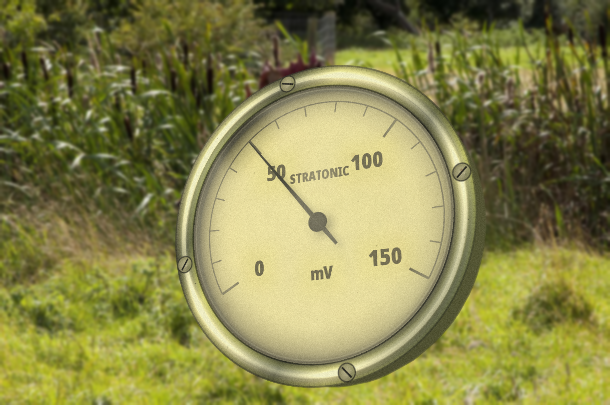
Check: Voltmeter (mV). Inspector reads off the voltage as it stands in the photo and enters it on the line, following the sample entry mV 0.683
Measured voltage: mV 50
